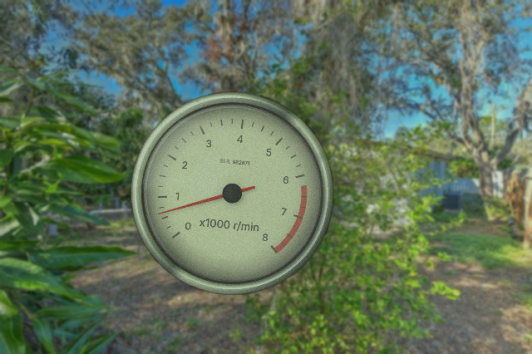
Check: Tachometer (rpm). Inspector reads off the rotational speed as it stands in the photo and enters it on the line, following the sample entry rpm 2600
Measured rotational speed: rpm 625
